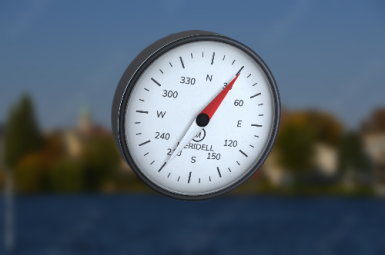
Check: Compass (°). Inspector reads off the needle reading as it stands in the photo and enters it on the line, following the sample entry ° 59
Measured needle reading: ° 30
